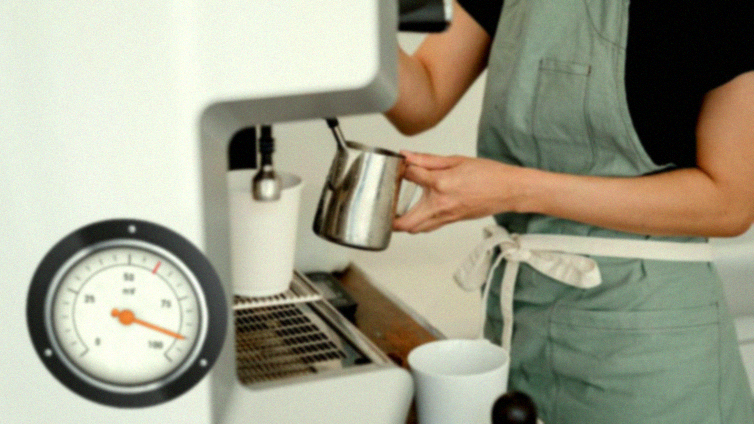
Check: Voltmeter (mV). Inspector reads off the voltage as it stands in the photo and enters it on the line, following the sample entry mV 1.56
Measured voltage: mV 90
